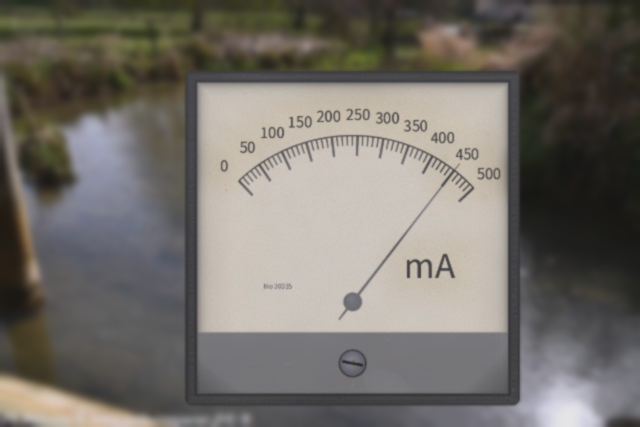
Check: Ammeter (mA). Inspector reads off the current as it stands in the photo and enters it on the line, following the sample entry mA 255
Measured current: mA 450
